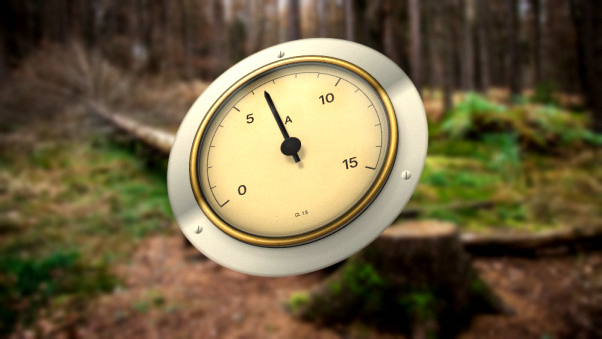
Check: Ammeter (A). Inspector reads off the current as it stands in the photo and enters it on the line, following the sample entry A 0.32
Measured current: A 6.5
